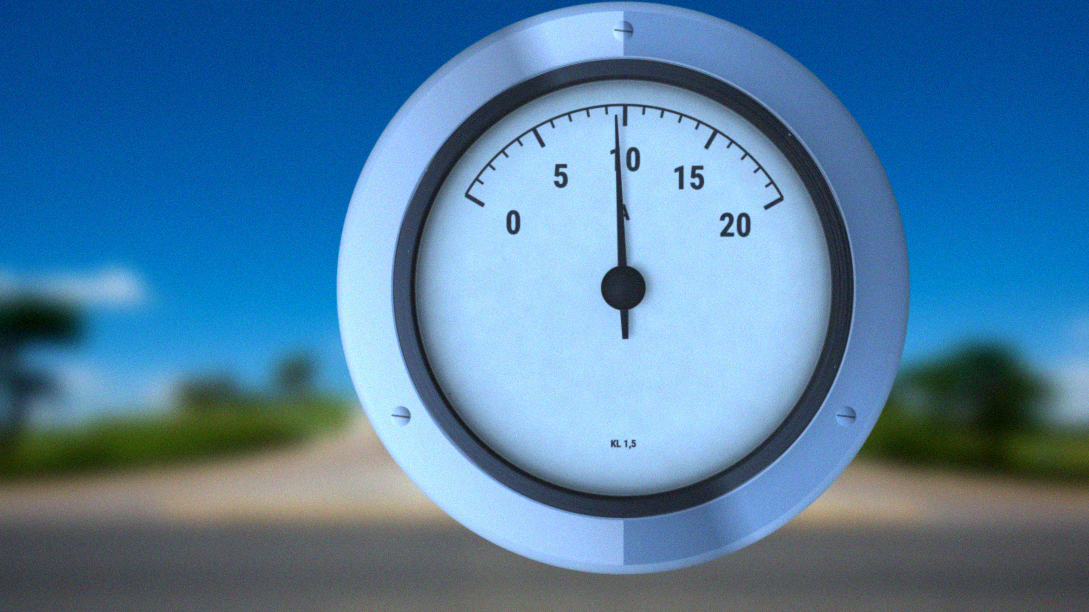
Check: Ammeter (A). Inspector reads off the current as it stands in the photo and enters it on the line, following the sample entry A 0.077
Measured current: A 9.5
